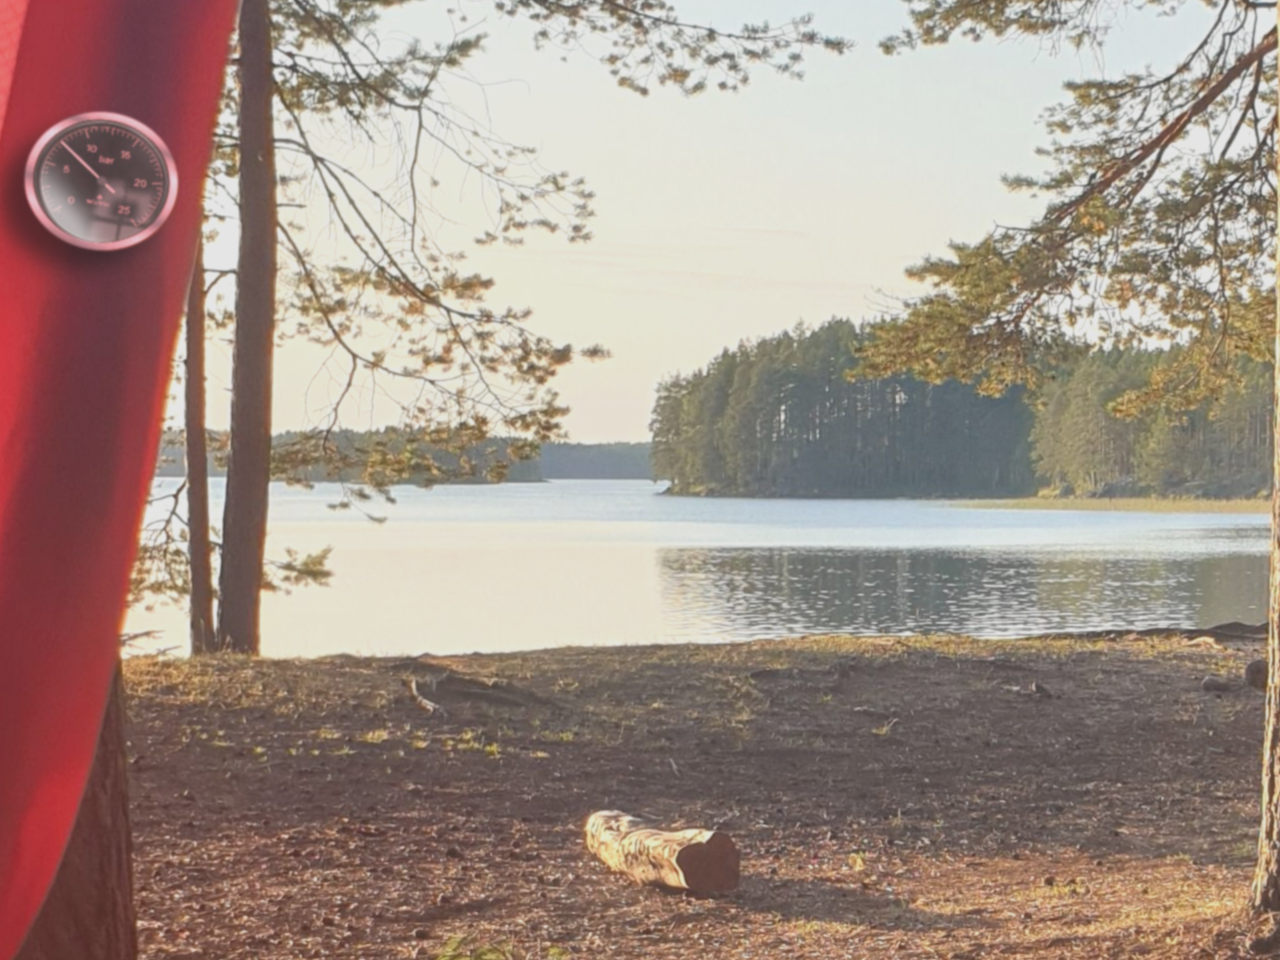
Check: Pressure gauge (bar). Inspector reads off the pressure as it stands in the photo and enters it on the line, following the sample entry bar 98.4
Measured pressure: bar 7.5
